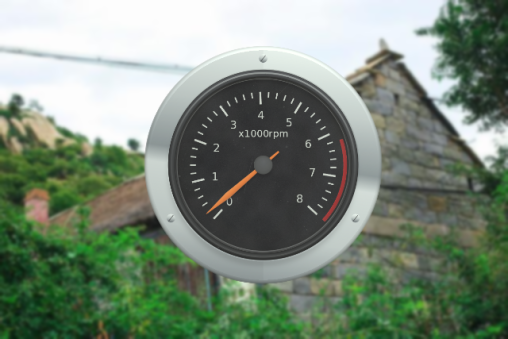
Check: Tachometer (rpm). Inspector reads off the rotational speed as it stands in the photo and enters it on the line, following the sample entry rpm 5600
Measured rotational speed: rpm 200
